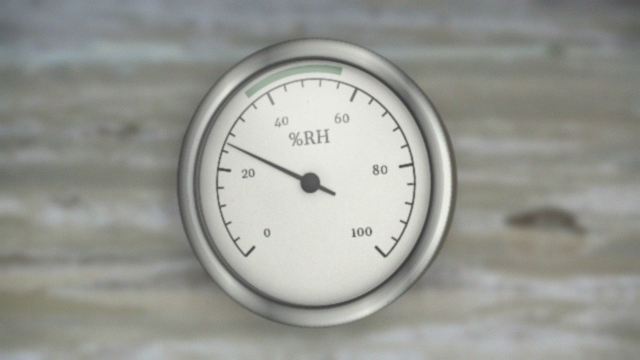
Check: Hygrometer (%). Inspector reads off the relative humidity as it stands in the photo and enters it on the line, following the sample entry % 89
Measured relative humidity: % 26
